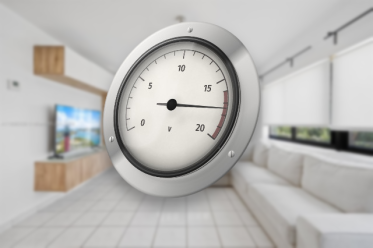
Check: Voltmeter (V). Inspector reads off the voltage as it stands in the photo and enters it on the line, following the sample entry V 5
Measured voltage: V 17.5
